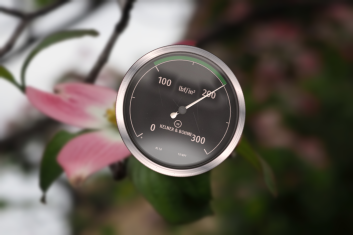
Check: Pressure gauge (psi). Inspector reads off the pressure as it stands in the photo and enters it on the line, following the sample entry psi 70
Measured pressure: psi 200
